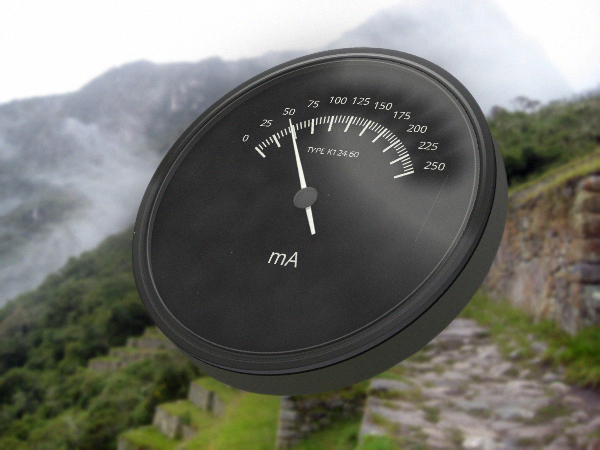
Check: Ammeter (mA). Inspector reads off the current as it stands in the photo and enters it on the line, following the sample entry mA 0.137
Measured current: mA 50
